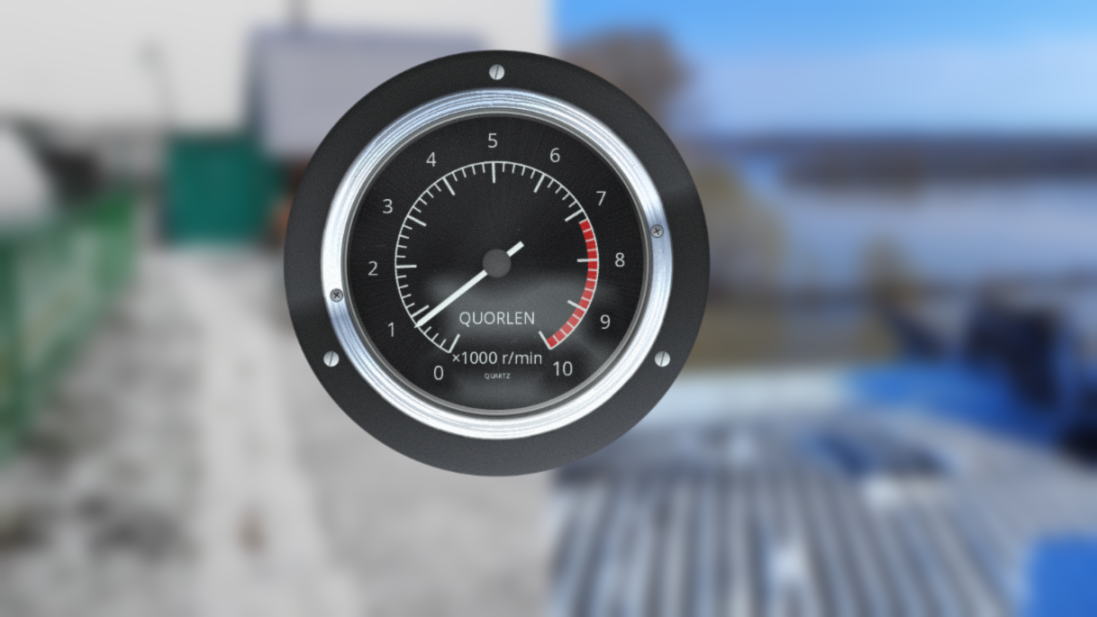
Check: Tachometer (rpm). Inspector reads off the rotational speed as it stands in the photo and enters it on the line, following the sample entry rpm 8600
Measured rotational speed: rpm 800
